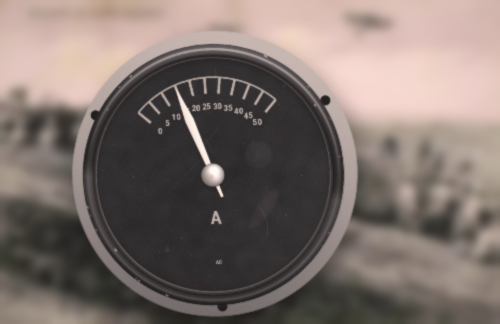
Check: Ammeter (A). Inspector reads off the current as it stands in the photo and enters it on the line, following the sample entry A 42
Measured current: A 15
